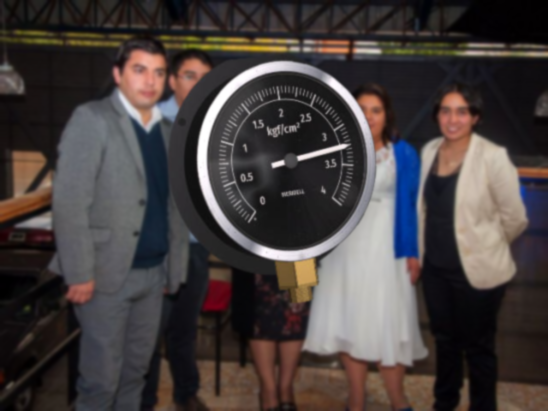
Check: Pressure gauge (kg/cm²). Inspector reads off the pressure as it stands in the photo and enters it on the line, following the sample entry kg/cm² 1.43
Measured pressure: kg/cm² 3.25
